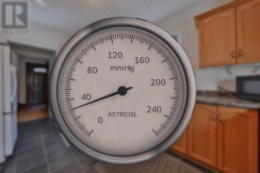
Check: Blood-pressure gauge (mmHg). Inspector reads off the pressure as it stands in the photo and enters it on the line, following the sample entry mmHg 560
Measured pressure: mmHg 30
